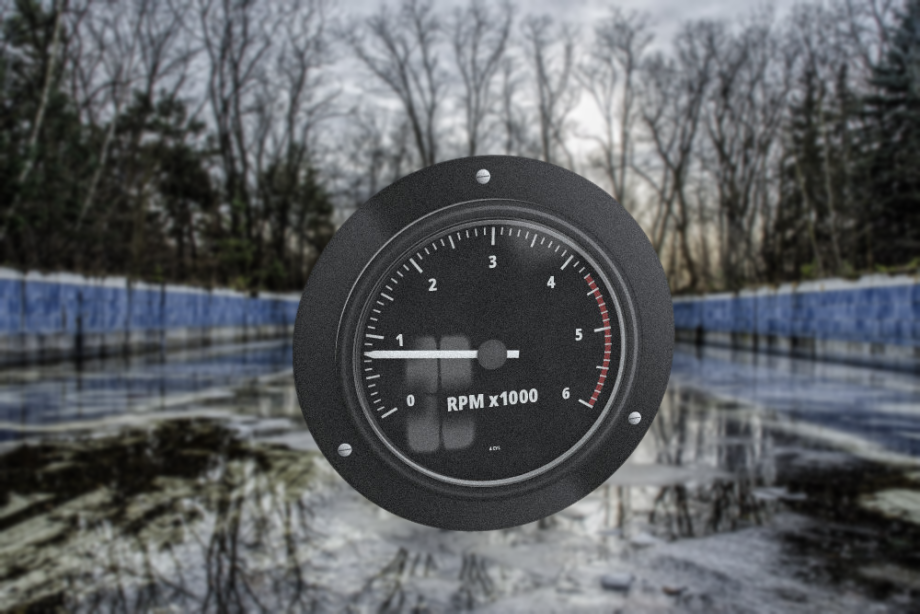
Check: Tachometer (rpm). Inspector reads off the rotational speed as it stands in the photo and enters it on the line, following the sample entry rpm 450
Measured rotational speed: rpm 800
